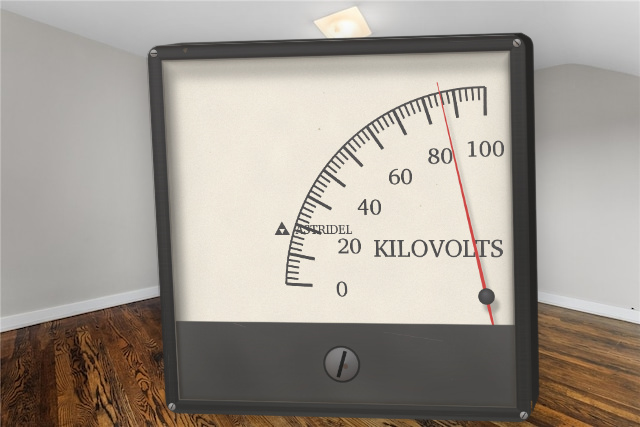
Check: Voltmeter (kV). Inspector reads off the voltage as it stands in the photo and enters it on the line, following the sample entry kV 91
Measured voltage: kV 86
